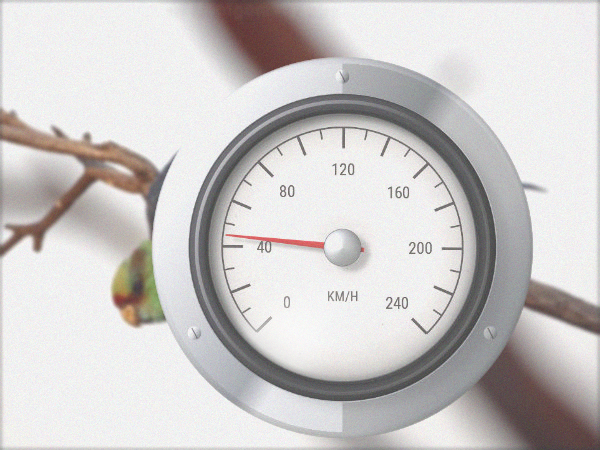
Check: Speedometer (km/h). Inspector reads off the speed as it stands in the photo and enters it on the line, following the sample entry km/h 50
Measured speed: km/h 45
